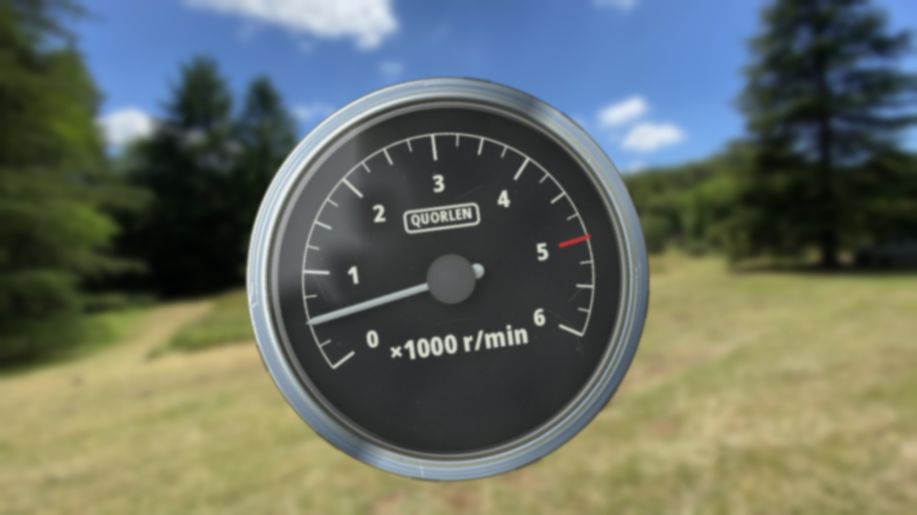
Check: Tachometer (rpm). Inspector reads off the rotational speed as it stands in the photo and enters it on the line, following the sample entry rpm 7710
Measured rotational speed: rpm 500
